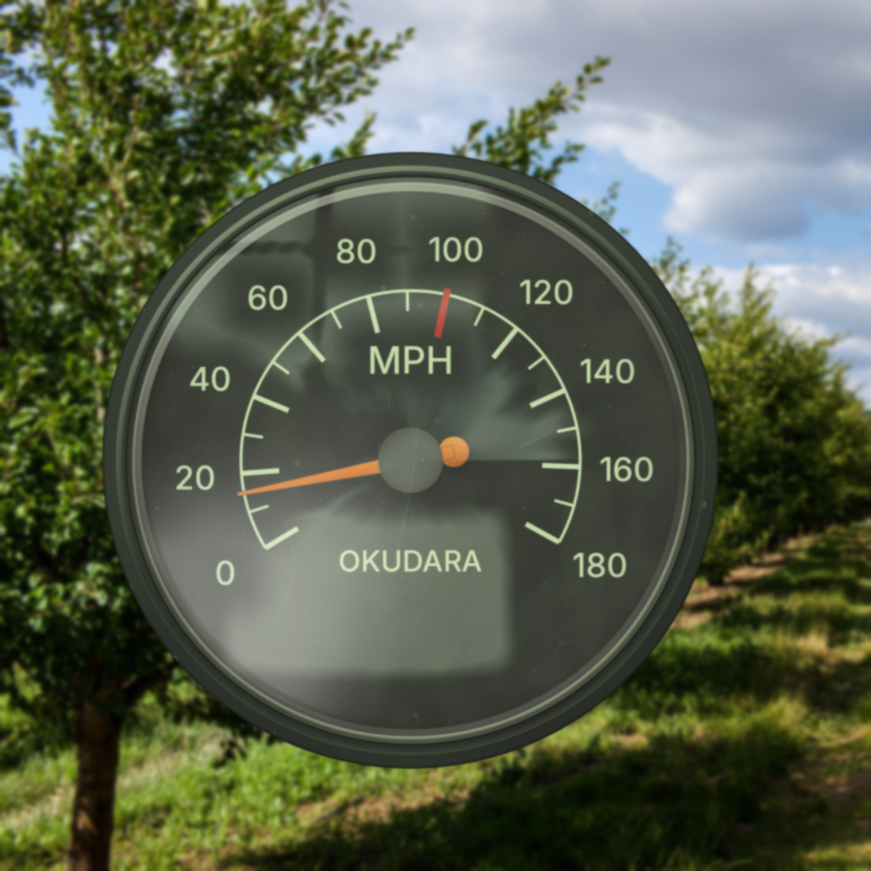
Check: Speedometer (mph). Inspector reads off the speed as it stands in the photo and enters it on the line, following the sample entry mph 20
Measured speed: mph 15
